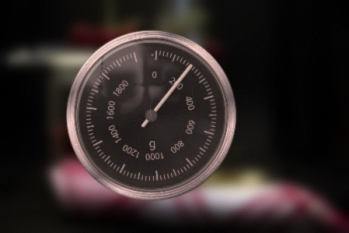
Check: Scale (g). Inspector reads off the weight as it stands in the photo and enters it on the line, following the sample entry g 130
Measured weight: g 200
